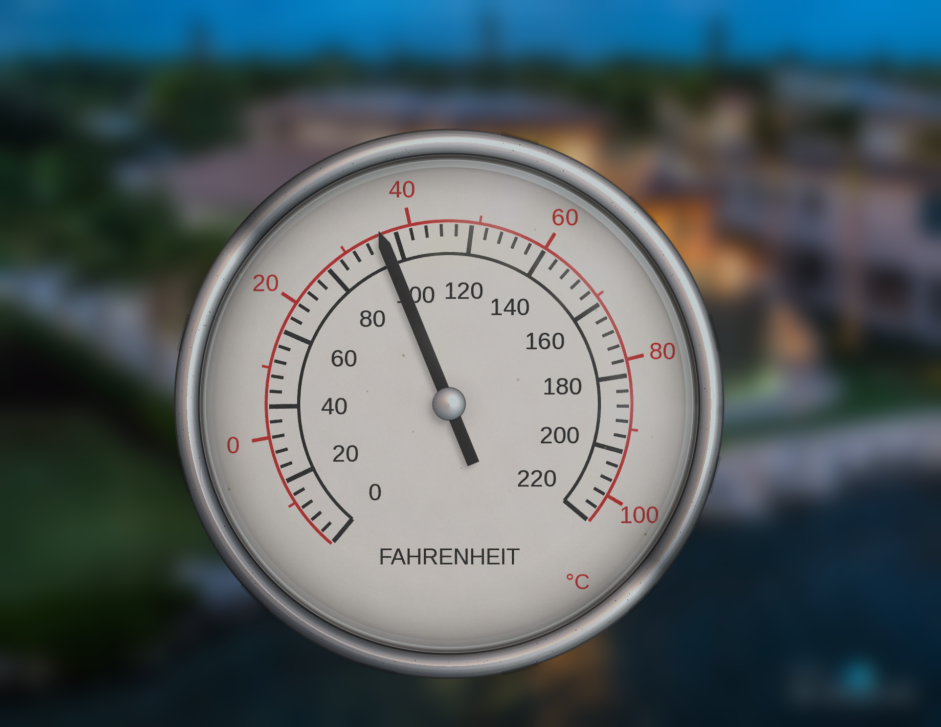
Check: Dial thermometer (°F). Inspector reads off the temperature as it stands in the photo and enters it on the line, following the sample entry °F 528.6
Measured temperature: °F 96
